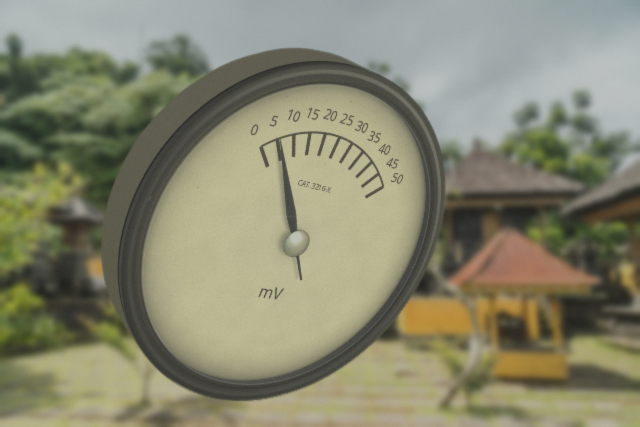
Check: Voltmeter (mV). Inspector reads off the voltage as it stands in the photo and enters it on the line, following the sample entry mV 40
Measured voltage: mV 5
